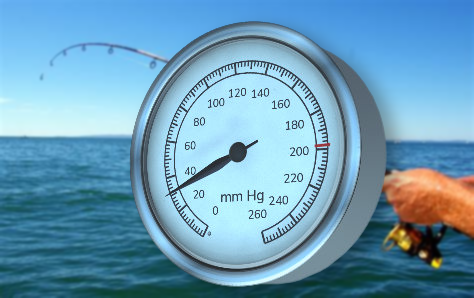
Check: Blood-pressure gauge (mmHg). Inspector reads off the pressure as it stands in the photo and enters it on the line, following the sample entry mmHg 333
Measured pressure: mmHg 30
